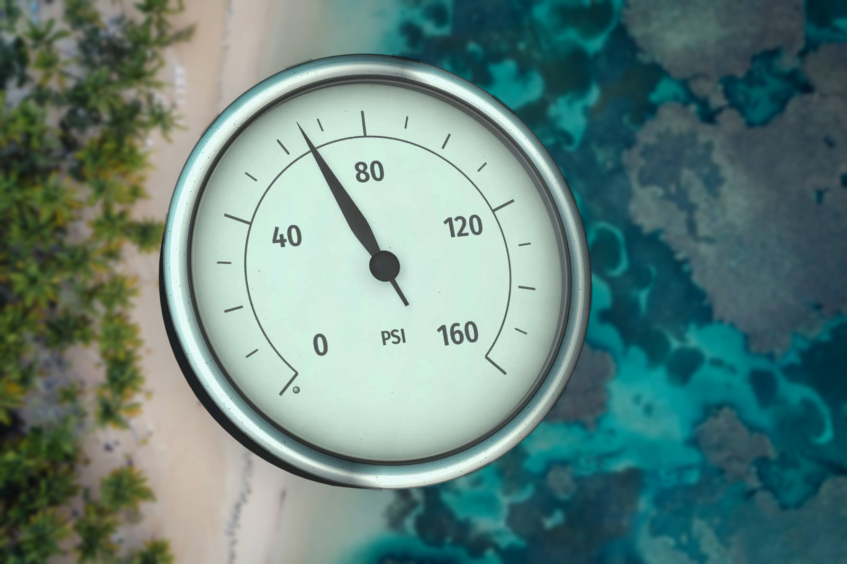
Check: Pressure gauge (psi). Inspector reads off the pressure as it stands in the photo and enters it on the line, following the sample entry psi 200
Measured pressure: psi 65
